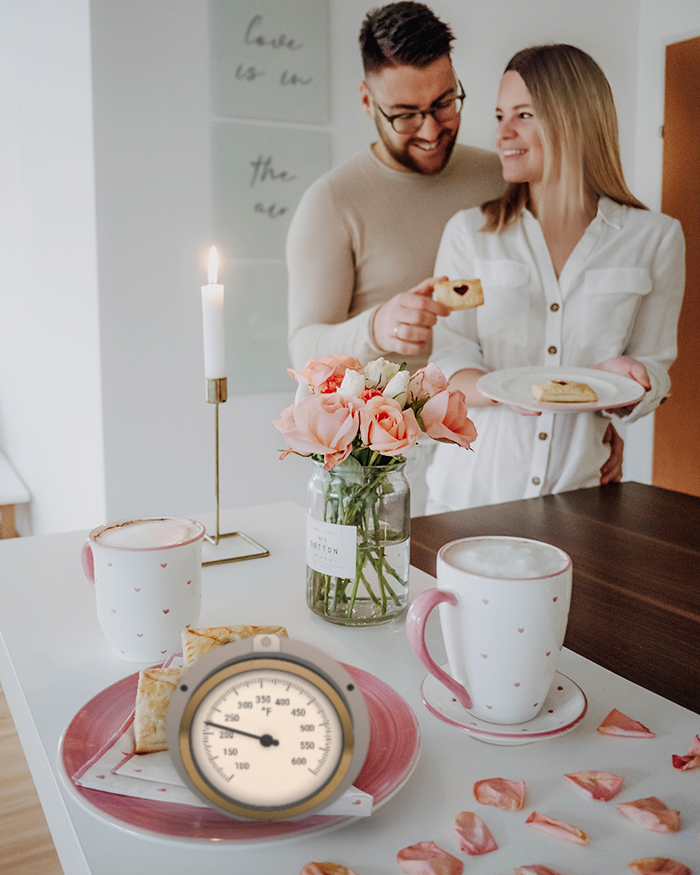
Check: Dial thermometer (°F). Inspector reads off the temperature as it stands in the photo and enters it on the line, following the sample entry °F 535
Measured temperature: °F 225
